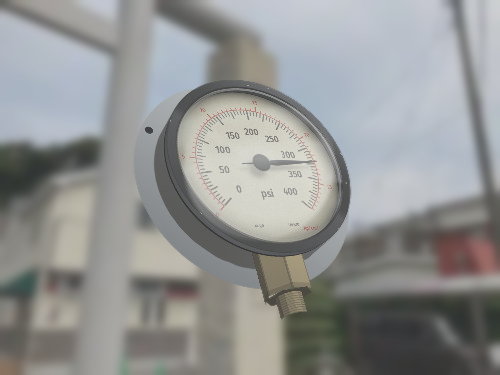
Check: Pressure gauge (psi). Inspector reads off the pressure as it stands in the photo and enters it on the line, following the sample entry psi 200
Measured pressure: psi 325
